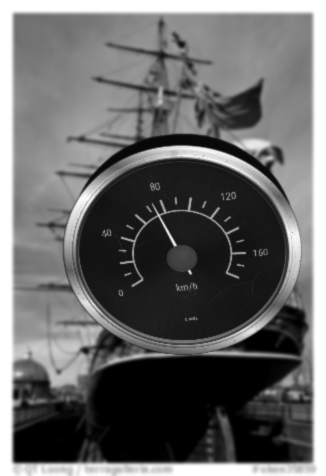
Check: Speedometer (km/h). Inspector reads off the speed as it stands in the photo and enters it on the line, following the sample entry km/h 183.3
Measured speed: km/h 75
